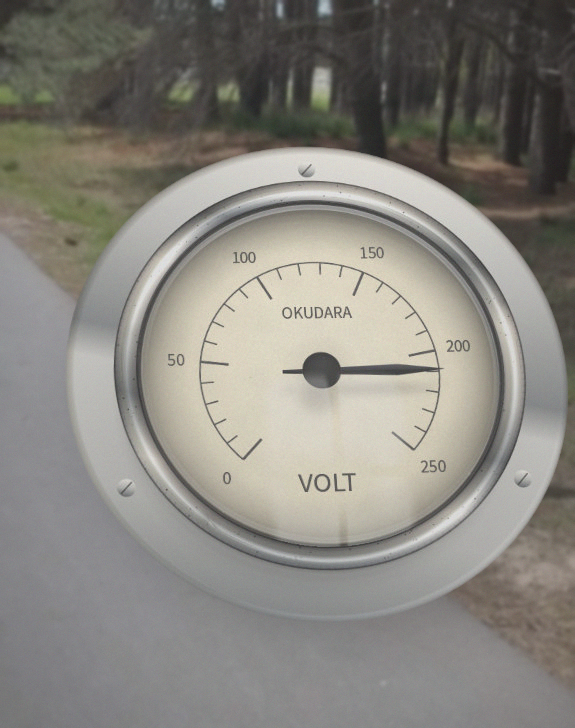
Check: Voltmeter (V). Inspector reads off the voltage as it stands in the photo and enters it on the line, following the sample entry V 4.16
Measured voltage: V 210
